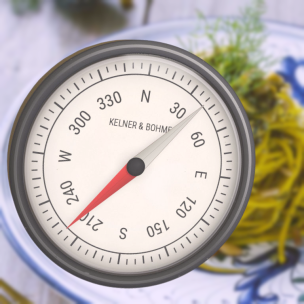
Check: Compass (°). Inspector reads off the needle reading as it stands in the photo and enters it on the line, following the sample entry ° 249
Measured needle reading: ° 220
